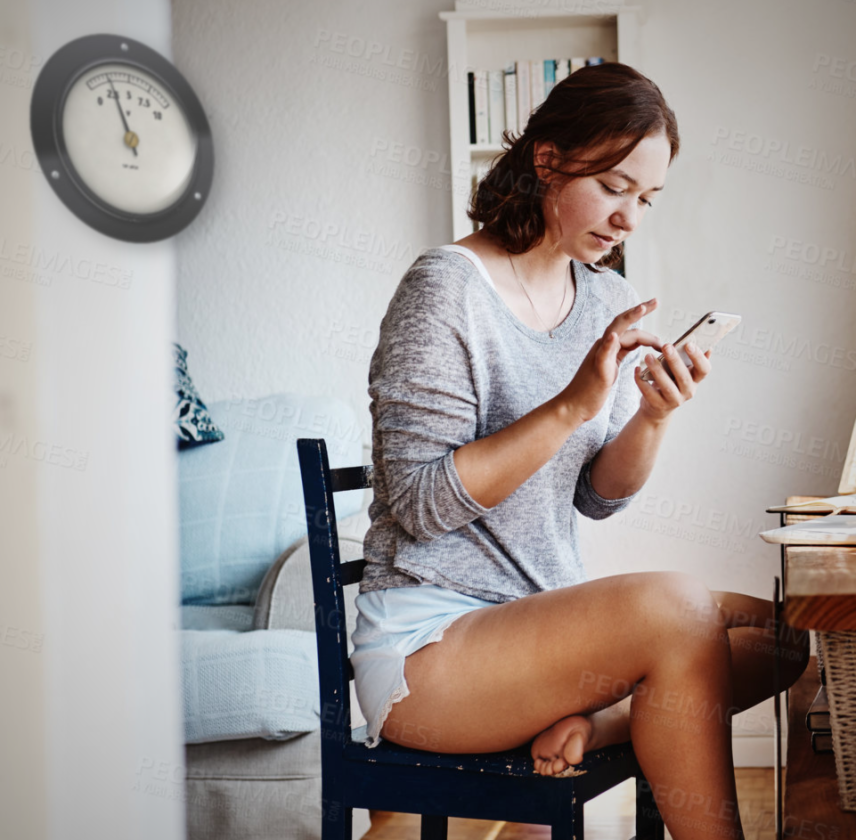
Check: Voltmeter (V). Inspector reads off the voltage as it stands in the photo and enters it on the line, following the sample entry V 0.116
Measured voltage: V 2.5
